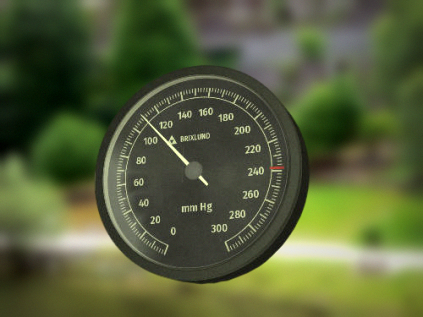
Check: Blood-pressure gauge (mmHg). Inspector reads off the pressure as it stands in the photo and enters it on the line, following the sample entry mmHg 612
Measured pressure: mmHg 110
